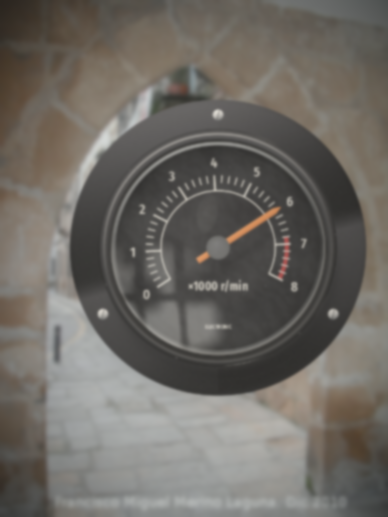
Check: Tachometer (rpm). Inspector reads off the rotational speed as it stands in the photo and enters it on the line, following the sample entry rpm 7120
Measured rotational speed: rpm 6000
